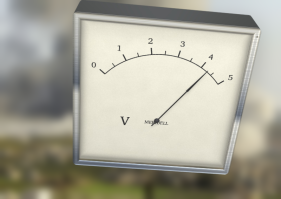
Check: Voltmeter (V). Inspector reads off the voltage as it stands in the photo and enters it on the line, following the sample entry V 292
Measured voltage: V 4.25
